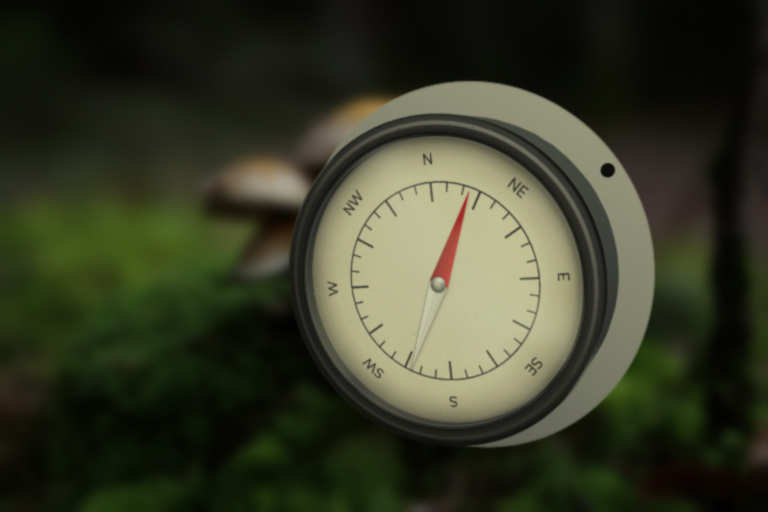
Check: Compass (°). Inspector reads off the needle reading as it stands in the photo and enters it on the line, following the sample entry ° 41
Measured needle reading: ° 25
